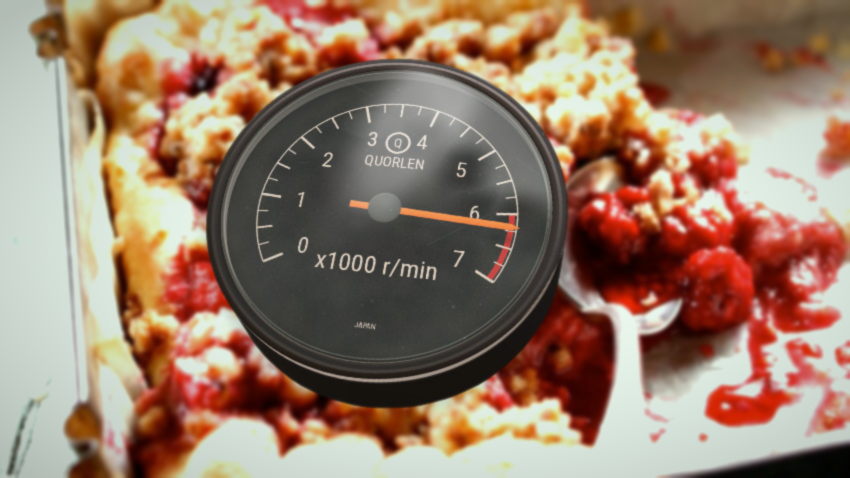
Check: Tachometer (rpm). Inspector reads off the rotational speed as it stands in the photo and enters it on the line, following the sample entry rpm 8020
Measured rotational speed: rpm 6250
